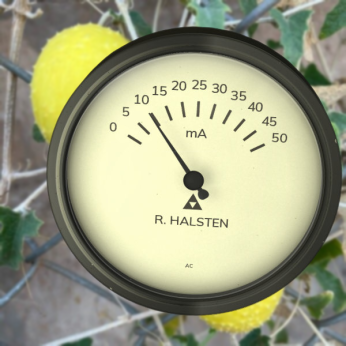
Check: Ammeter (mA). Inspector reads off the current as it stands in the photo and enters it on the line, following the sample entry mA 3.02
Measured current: mA 10
